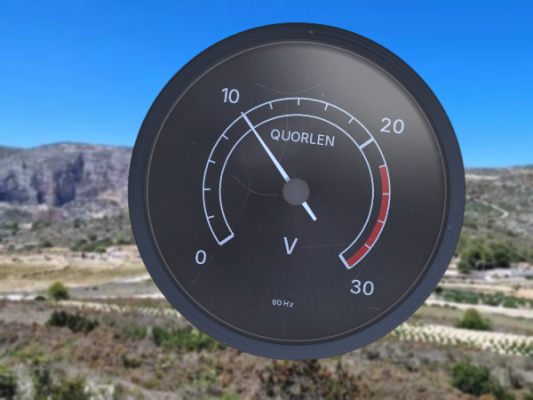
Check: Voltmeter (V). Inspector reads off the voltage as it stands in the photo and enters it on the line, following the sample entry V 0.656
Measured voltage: V 10
